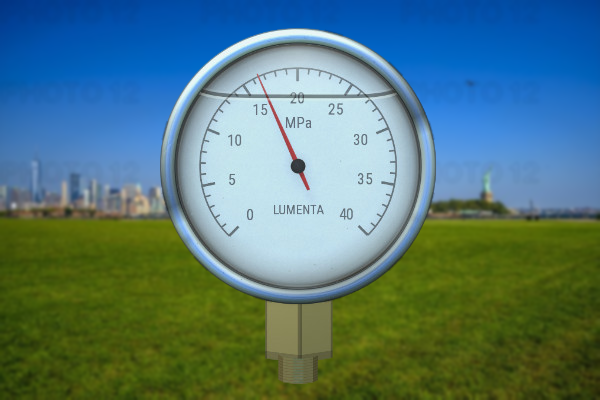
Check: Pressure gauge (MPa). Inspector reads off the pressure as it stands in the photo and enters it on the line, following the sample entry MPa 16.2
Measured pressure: MPa 16.5
